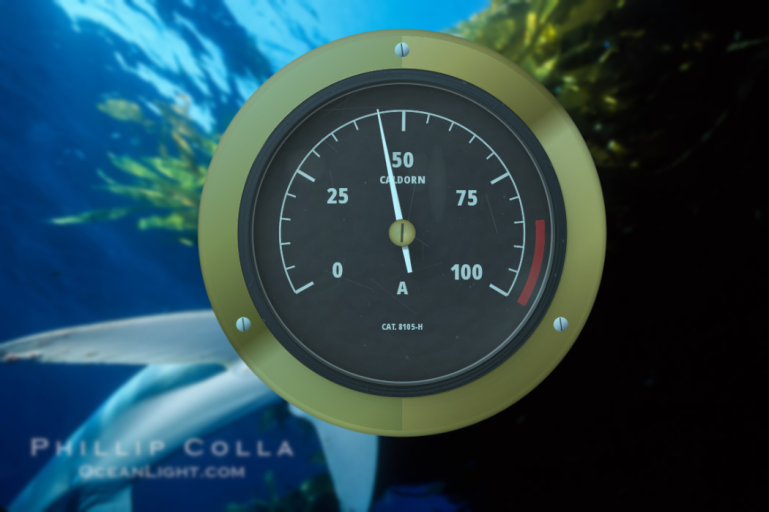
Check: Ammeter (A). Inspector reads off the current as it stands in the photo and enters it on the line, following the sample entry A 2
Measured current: A 45
